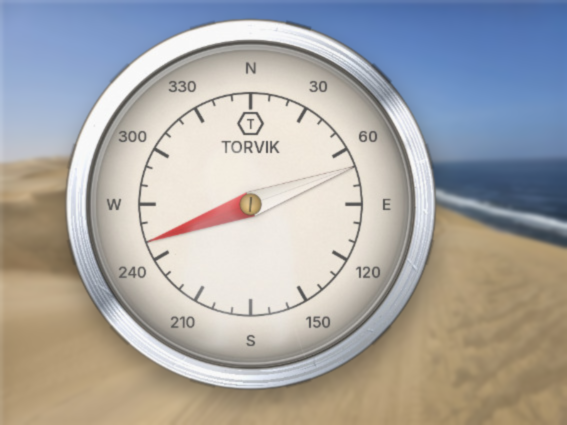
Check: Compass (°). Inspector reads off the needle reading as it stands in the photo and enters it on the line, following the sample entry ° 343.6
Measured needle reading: ° 250
